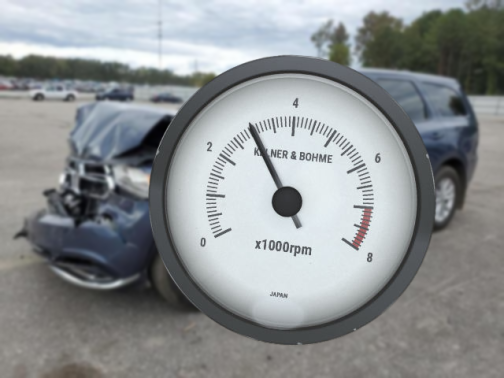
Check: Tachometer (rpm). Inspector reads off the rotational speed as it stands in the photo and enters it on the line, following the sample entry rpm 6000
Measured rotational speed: rpm 3000
